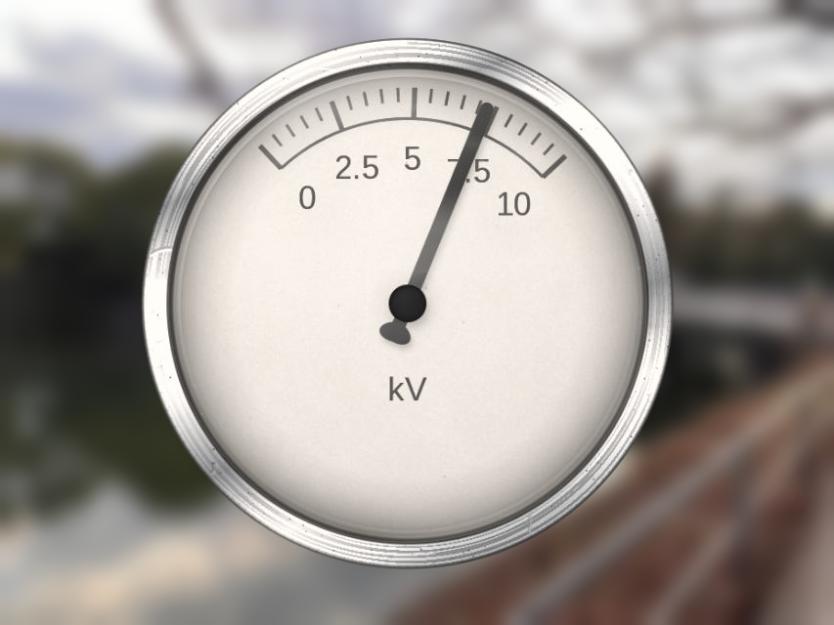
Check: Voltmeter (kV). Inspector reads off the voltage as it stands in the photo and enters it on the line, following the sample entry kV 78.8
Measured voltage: kV 7.25
